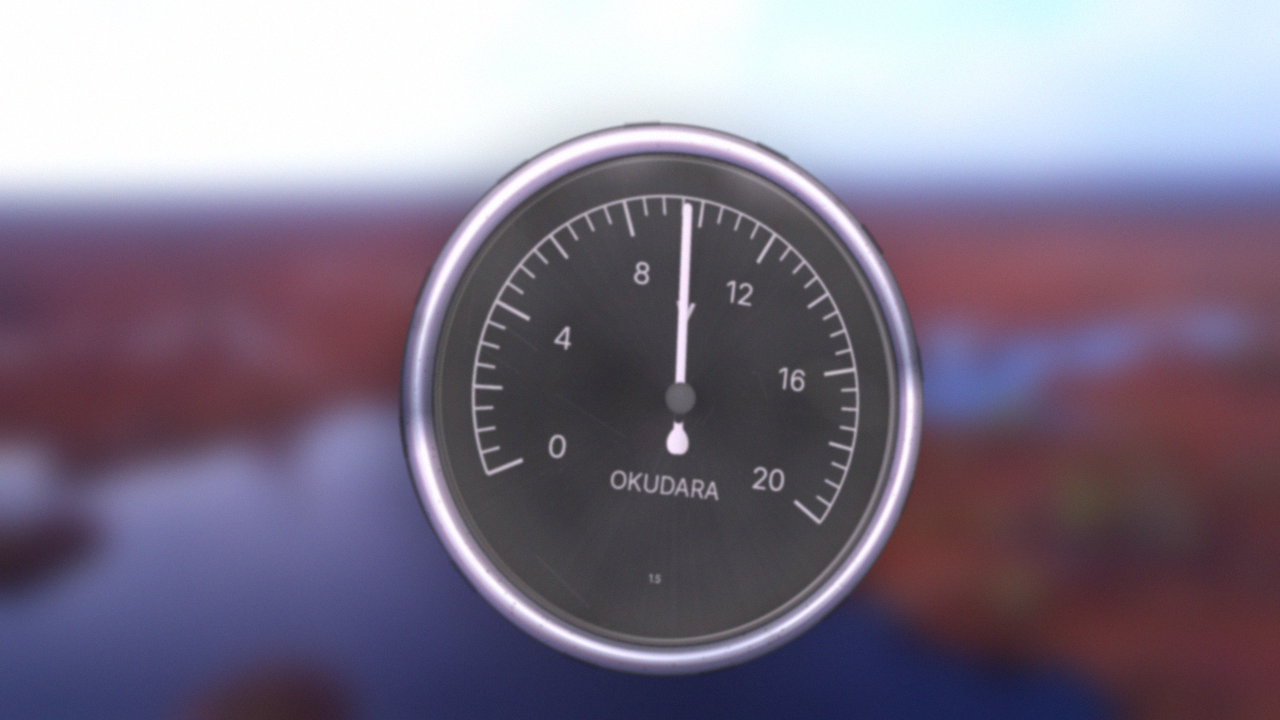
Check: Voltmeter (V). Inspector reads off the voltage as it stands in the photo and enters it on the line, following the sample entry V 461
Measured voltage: V 9.5
